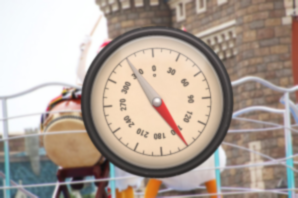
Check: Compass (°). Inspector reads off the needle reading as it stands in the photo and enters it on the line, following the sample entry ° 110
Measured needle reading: ° 150
